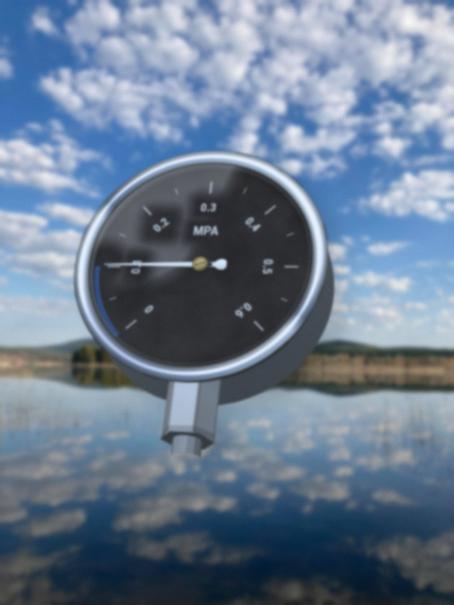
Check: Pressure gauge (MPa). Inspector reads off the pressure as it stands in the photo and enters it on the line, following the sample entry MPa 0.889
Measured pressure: MPa 0.1
